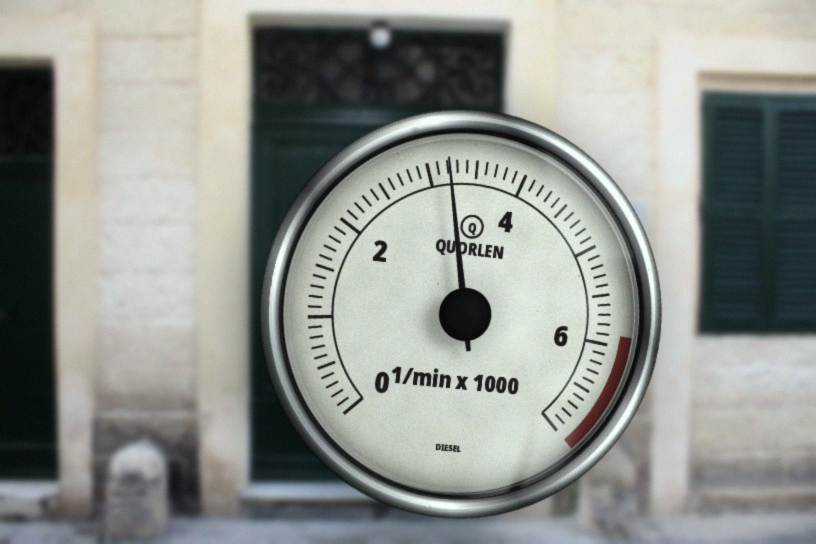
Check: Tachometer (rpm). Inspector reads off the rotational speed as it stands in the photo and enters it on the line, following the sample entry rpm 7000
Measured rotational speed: rpm 3200
